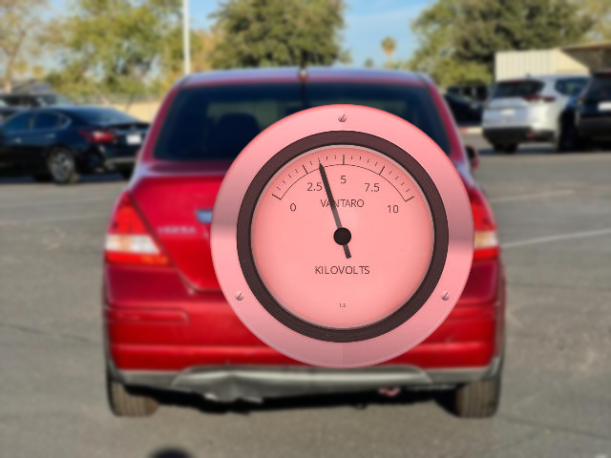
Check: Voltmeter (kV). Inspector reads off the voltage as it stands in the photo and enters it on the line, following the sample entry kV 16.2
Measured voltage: kV 3.5
